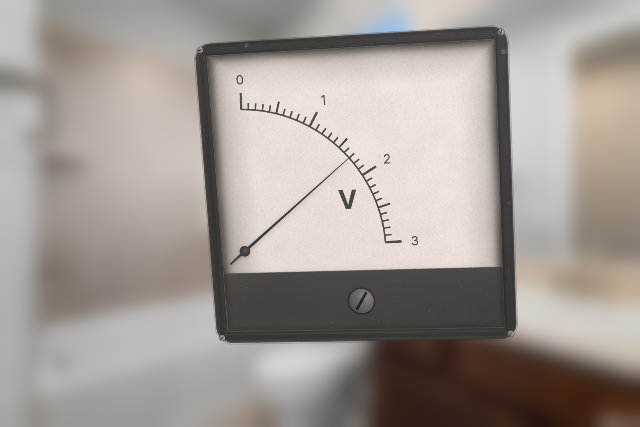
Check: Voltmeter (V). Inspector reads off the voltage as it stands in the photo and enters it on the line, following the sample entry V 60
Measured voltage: V 1.7
